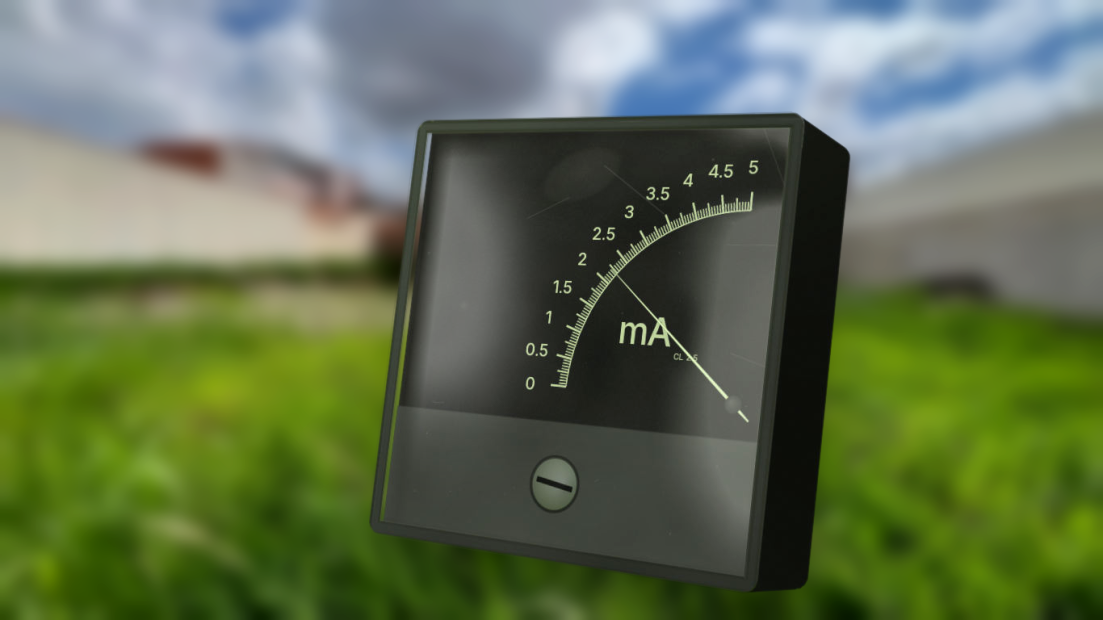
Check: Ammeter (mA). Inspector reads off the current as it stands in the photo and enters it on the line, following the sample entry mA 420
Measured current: mA 2.25
